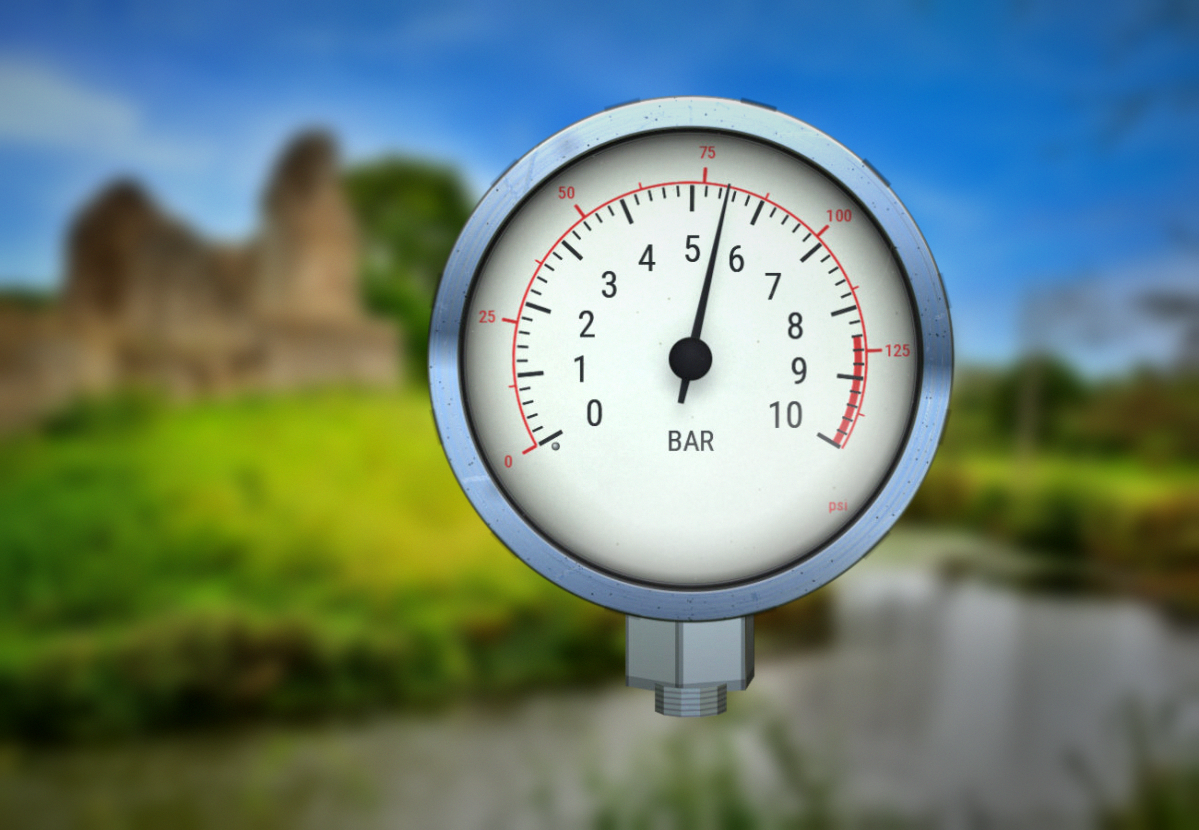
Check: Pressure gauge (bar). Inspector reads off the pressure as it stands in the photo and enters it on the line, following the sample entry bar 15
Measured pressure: bar 5.5
